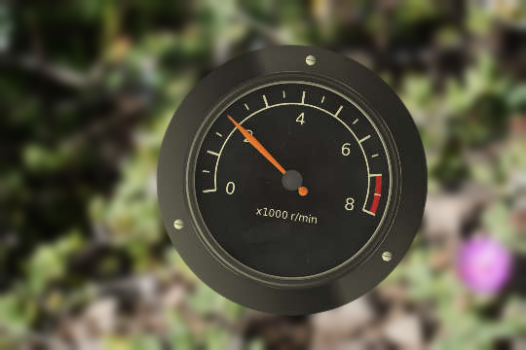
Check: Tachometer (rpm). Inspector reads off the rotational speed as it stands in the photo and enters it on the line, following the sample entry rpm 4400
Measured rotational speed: rpm 2000
